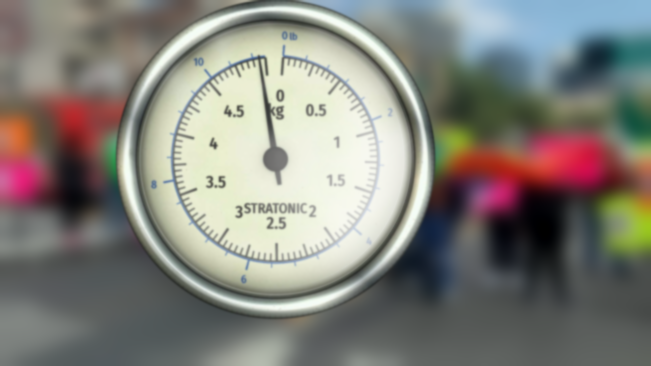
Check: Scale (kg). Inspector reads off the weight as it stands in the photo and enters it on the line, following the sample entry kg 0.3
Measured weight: kg 4.95
